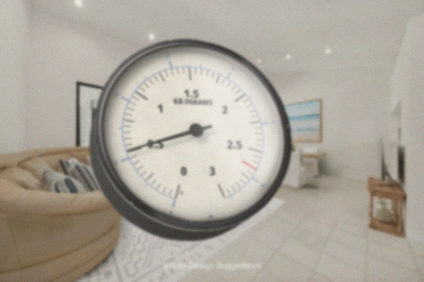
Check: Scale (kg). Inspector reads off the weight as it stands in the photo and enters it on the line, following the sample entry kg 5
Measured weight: kg 0.5
